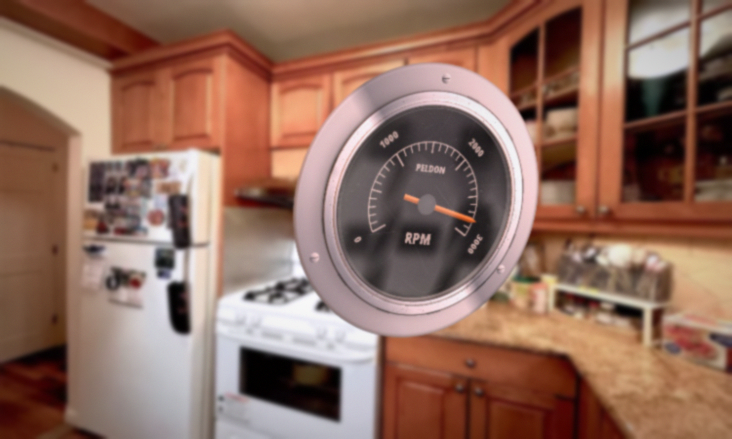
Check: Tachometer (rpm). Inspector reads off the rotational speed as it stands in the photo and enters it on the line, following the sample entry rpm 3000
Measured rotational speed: rpm 2800
